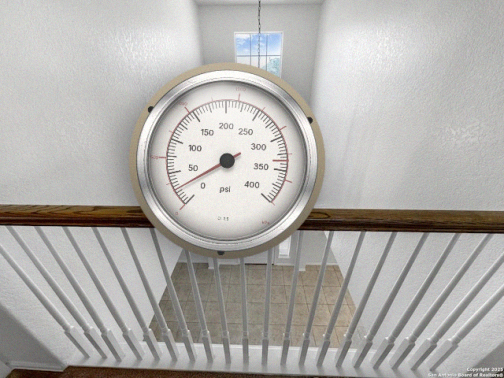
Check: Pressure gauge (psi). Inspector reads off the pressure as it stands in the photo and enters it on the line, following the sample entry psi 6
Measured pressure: psi 25
